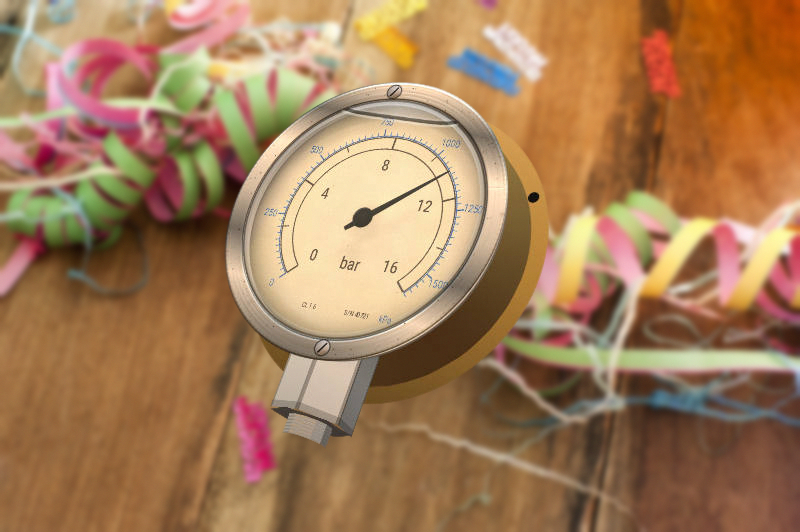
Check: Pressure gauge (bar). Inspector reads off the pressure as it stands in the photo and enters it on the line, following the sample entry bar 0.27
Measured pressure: bar 11
